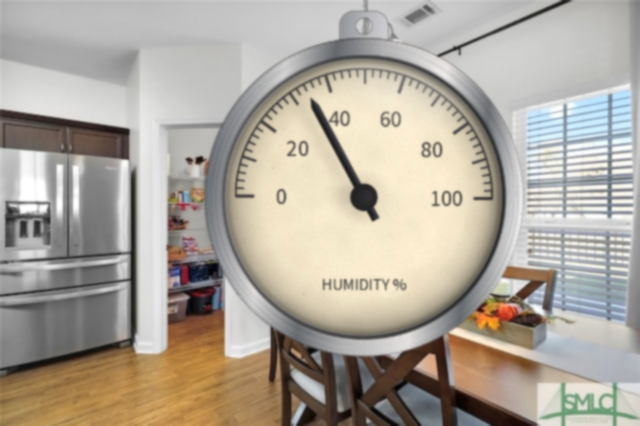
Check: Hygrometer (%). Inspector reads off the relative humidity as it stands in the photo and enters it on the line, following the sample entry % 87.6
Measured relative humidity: % 34
